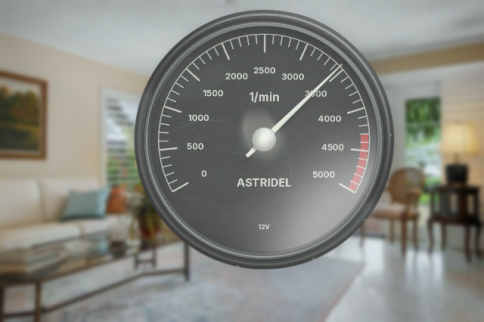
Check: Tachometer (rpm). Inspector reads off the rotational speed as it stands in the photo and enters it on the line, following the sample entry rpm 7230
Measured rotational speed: rpm 3450
